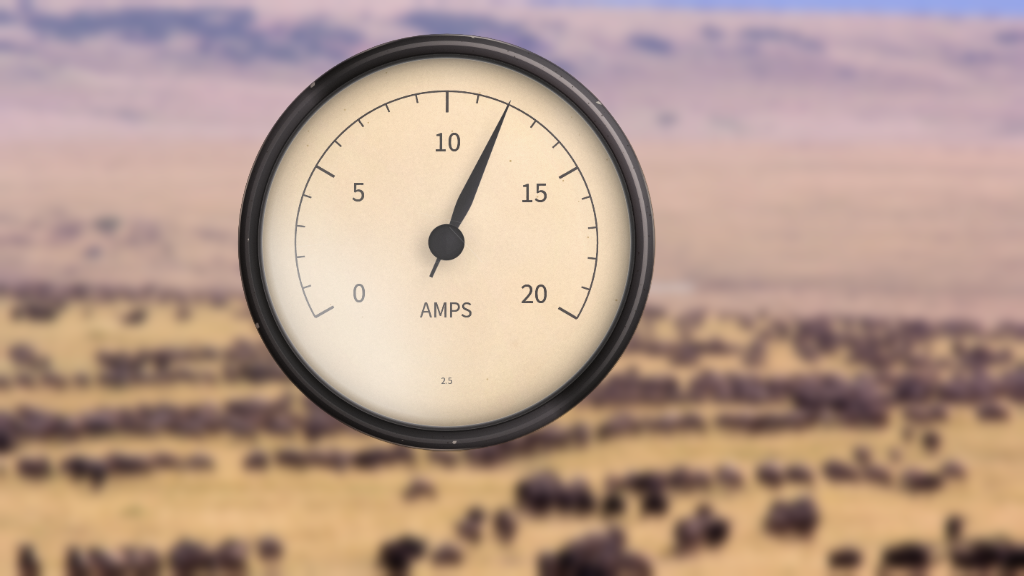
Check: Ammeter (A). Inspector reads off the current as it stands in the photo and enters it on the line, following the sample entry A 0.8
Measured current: A 12
